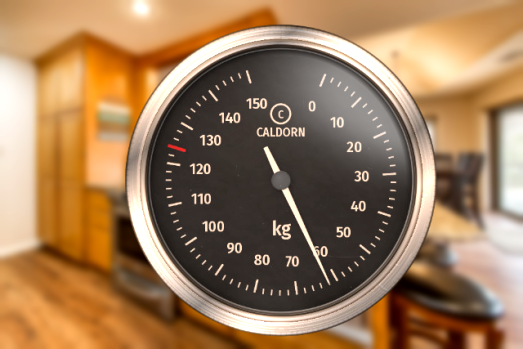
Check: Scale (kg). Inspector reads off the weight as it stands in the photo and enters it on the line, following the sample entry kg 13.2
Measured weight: kg 62
